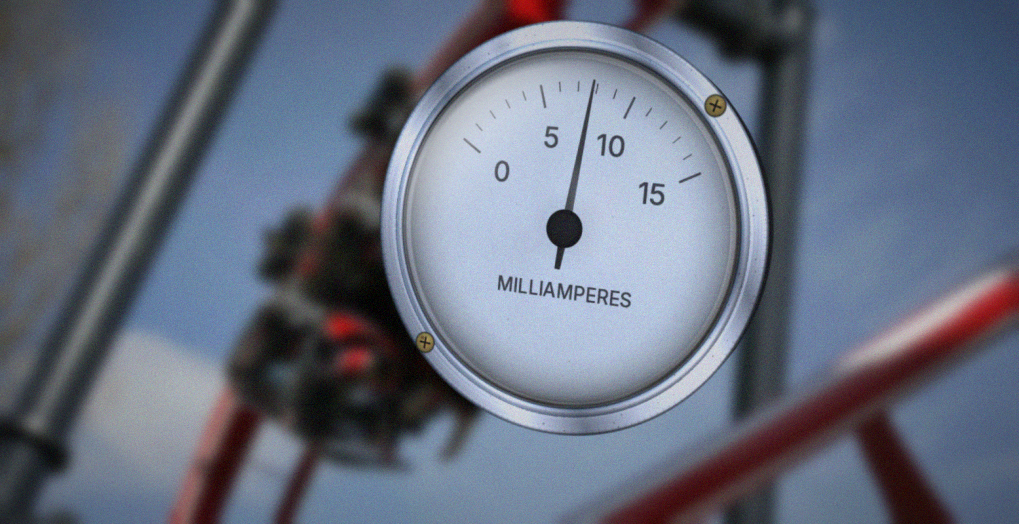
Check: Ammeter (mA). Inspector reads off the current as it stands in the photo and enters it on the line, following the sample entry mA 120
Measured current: mA 8
